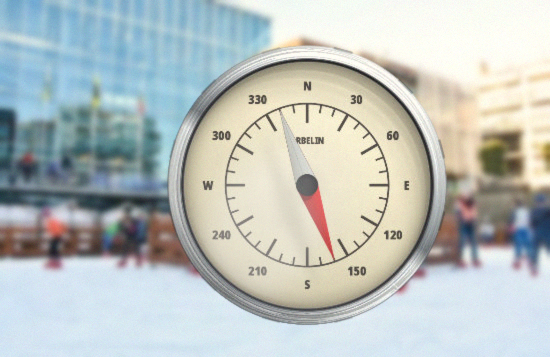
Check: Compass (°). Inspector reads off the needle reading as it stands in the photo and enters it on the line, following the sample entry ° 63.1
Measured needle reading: ° 160
